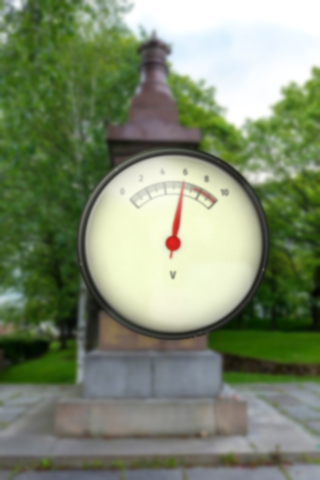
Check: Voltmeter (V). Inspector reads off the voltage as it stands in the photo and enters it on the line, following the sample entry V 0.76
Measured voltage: V 6
